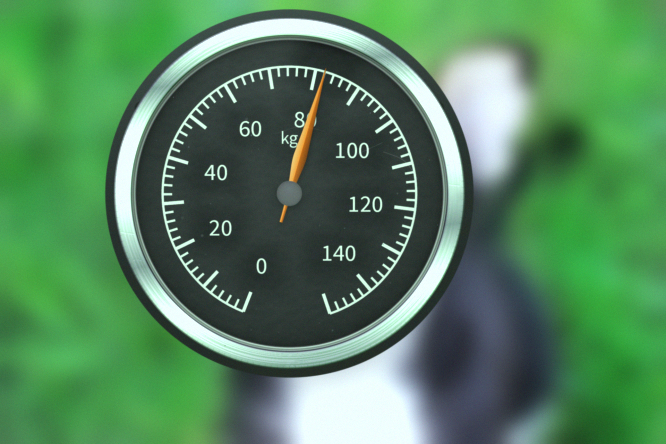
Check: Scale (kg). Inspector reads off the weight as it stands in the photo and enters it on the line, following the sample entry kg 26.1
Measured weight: kg 82
